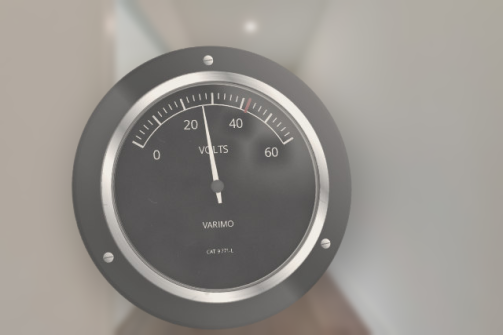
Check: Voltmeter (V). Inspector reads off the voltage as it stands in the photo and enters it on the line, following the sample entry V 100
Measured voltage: V 26
